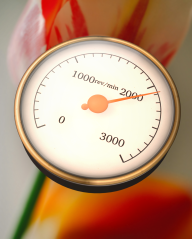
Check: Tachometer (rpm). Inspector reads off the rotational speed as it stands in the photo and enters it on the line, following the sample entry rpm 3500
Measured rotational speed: rpm 2100
